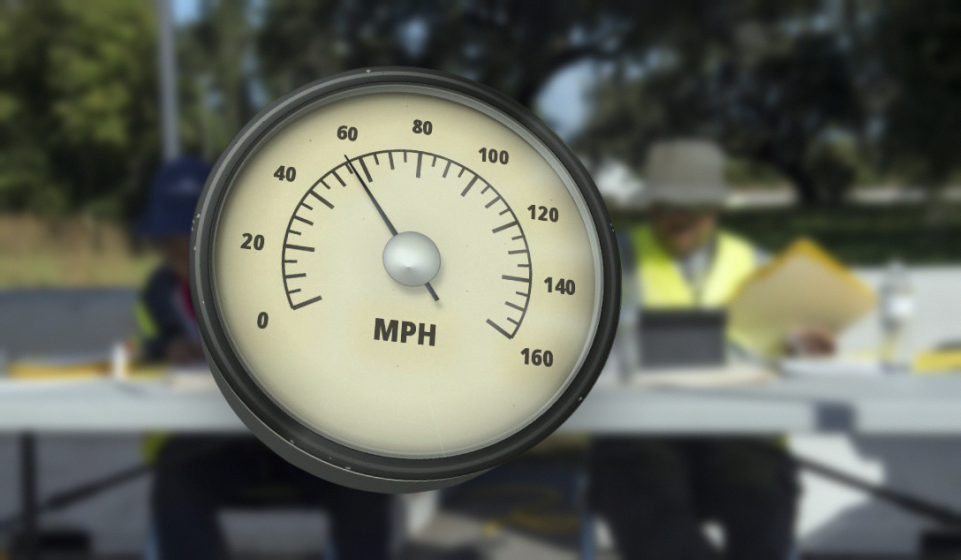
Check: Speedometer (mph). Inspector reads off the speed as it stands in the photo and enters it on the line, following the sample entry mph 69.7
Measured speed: mph 55
